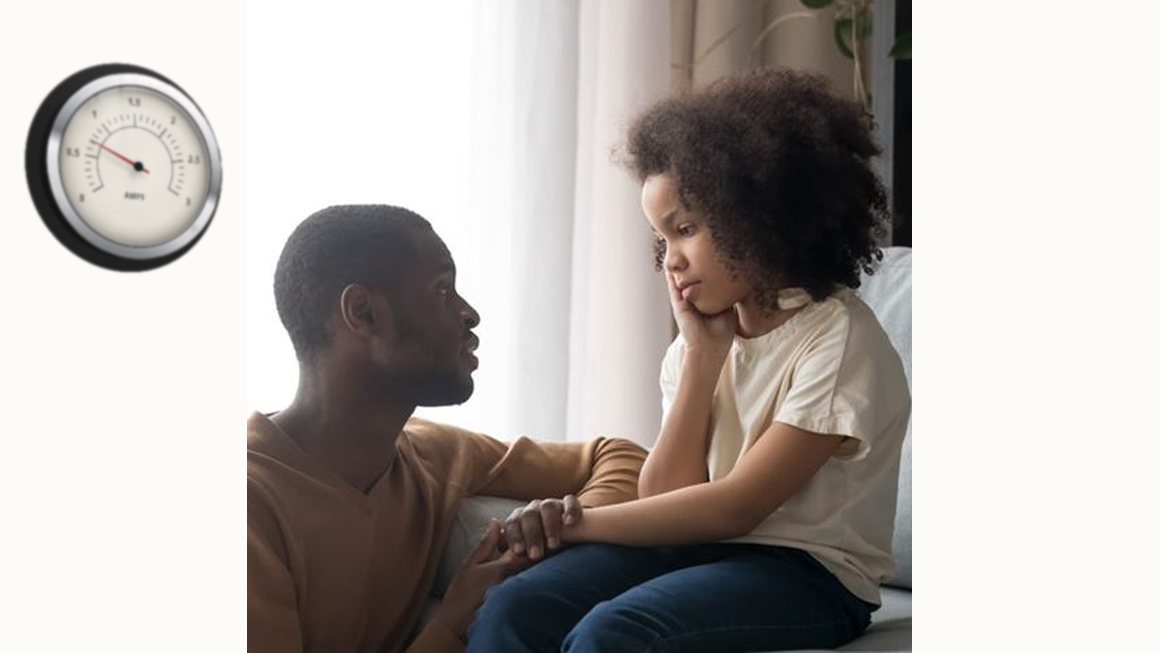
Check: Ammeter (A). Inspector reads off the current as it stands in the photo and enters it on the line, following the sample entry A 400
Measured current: A 0.7
